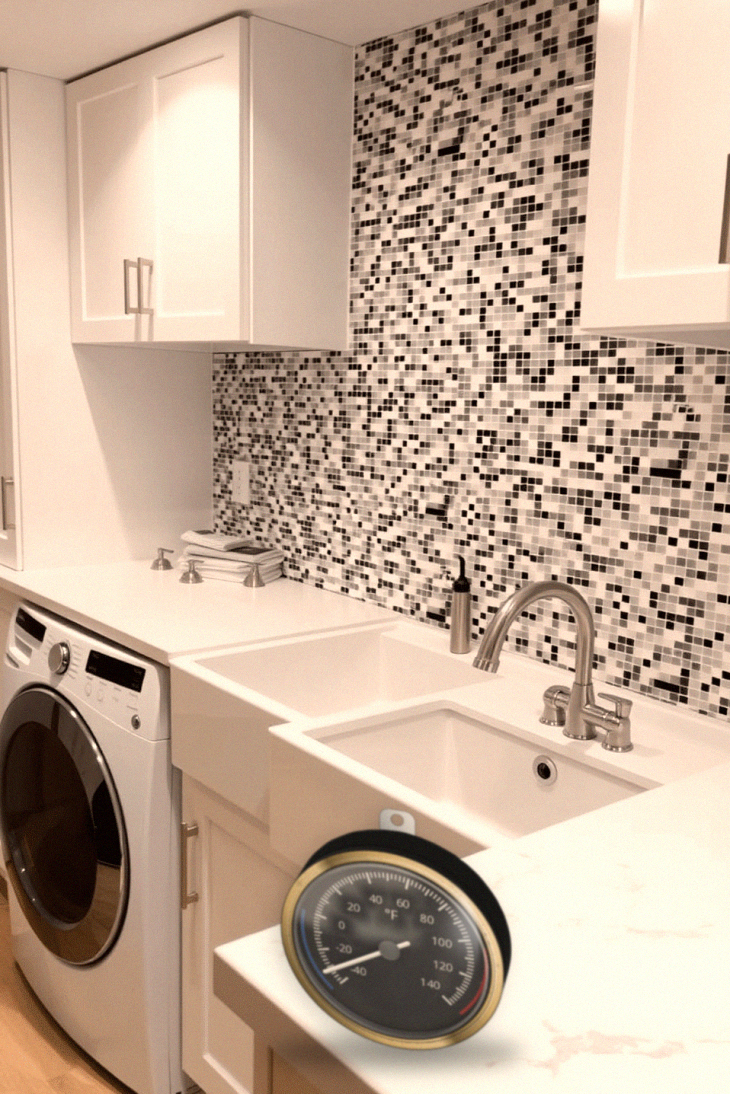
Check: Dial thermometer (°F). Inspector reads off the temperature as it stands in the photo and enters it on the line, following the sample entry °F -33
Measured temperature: °F -30
